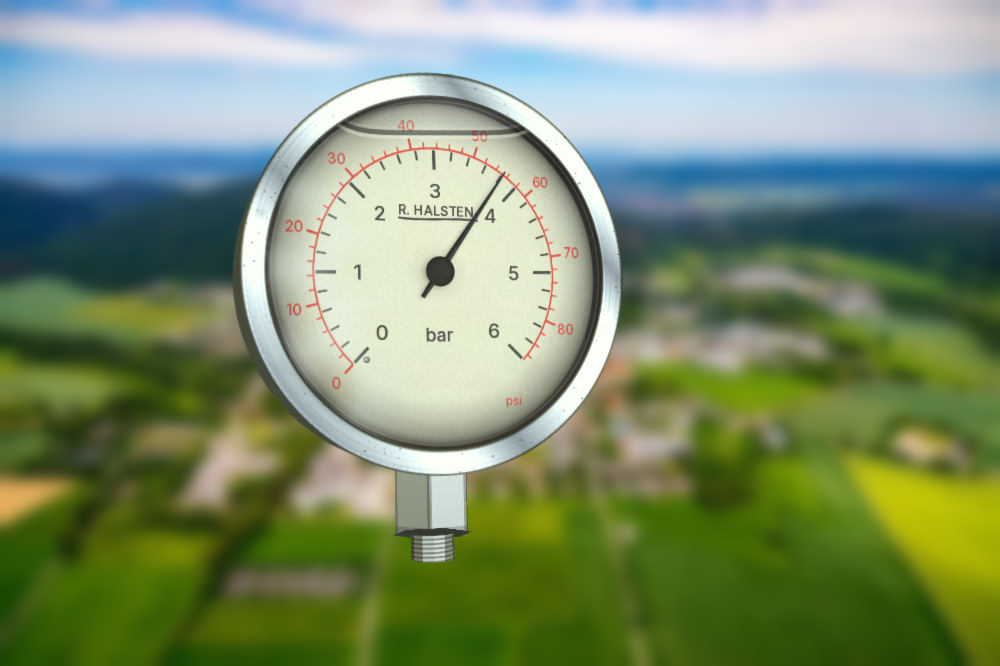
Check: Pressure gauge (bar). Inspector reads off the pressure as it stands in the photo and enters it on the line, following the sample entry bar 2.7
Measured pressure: bar 3.8
